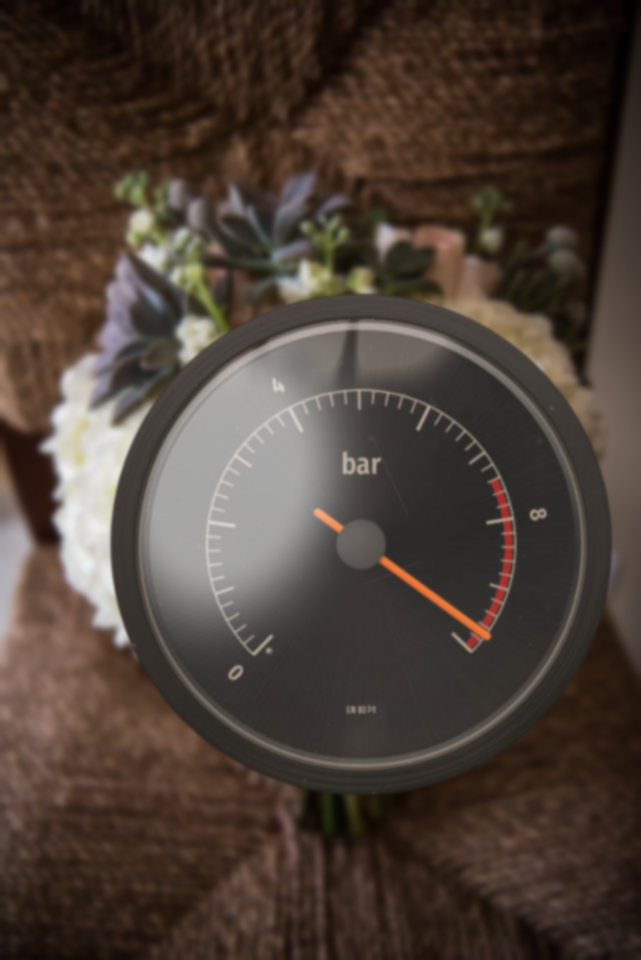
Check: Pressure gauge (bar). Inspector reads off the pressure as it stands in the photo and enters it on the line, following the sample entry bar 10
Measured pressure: bar 9.7
